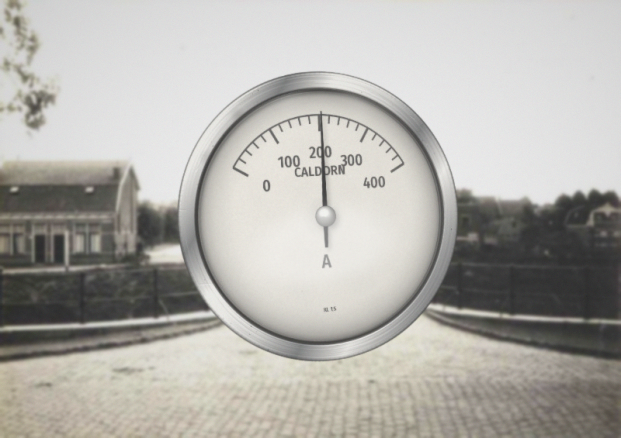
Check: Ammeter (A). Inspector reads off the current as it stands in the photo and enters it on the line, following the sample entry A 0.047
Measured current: A 200
